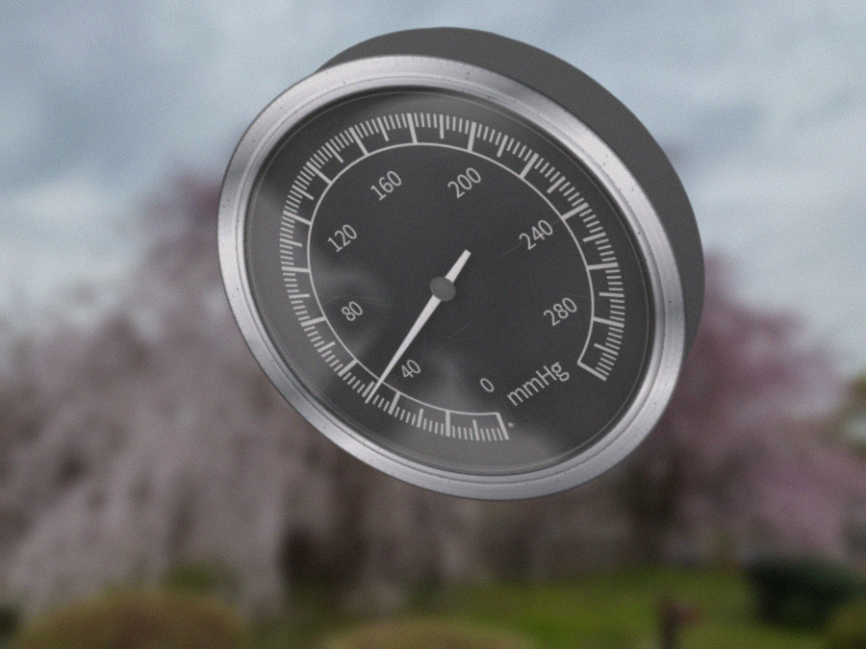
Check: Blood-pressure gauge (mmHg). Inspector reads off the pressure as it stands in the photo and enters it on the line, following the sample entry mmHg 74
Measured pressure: mmHg 48
